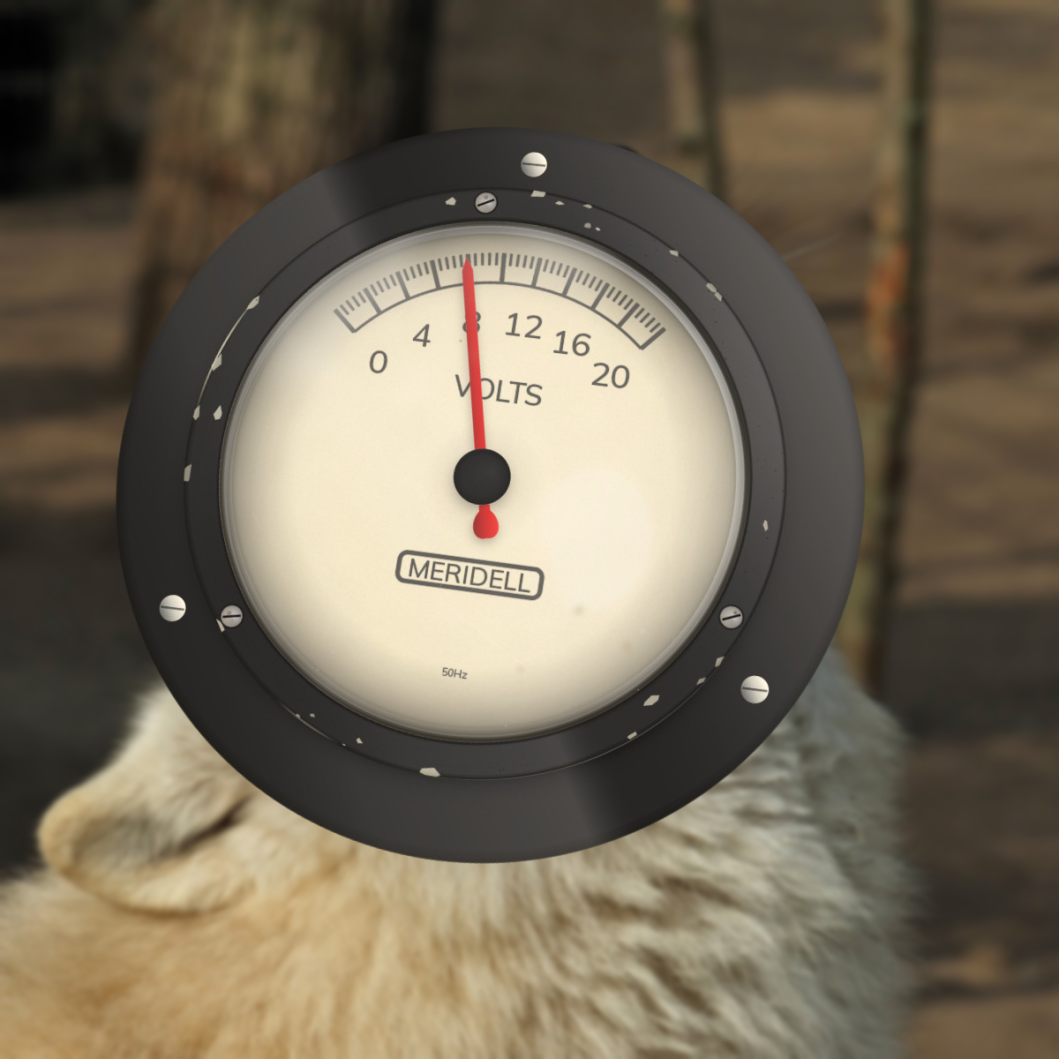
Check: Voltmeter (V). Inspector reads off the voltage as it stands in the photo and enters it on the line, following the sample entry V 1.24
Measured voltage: V 8
